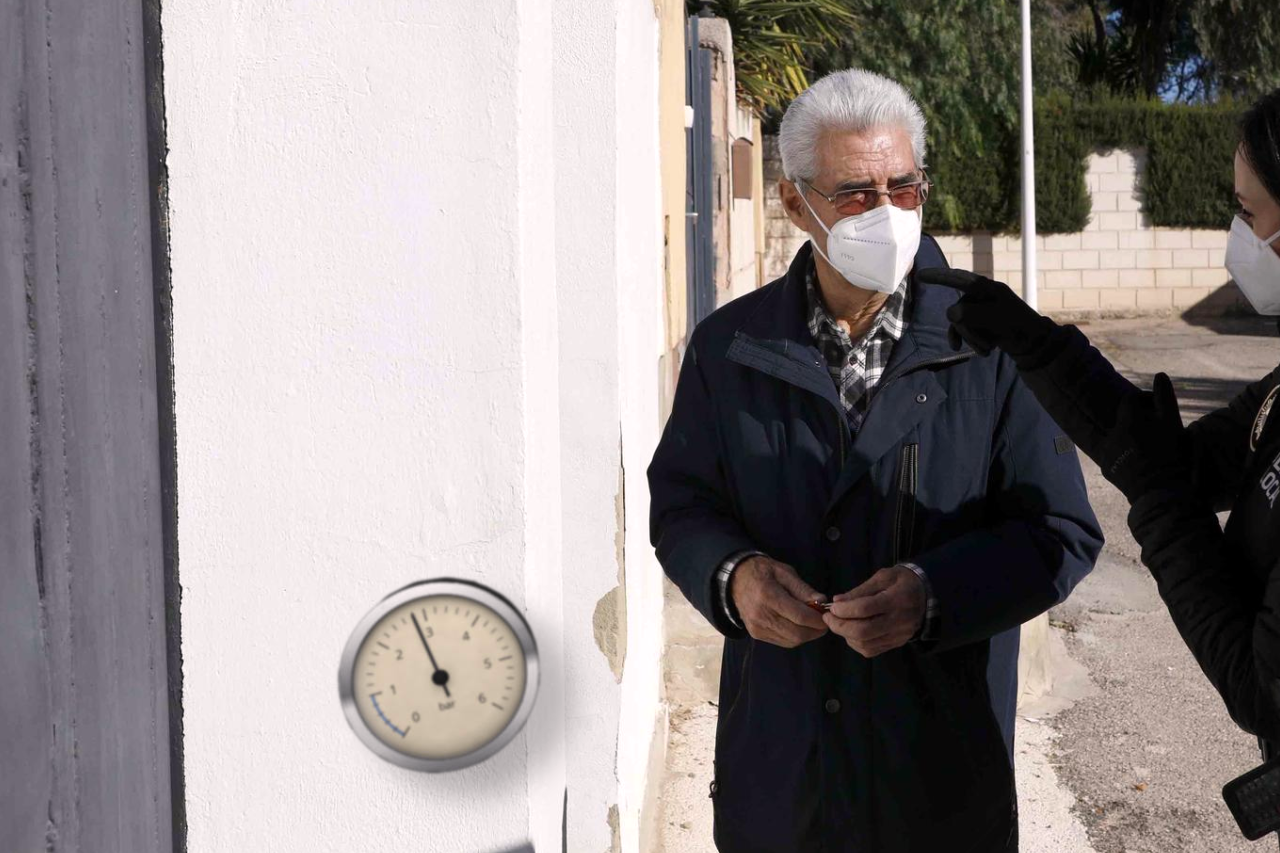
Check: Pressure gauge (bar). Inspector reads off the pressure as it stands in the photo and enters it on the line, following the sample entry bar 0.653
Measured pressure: bar 2.8
